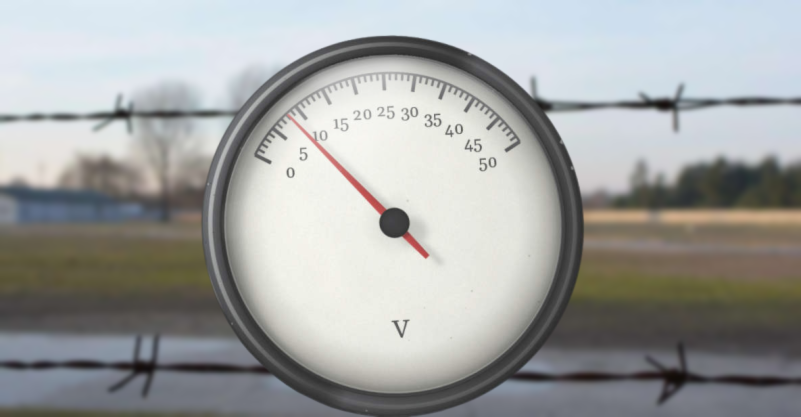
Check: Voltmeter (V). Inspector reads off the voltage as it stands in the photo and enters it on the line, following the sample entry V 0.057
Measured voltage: V 8
